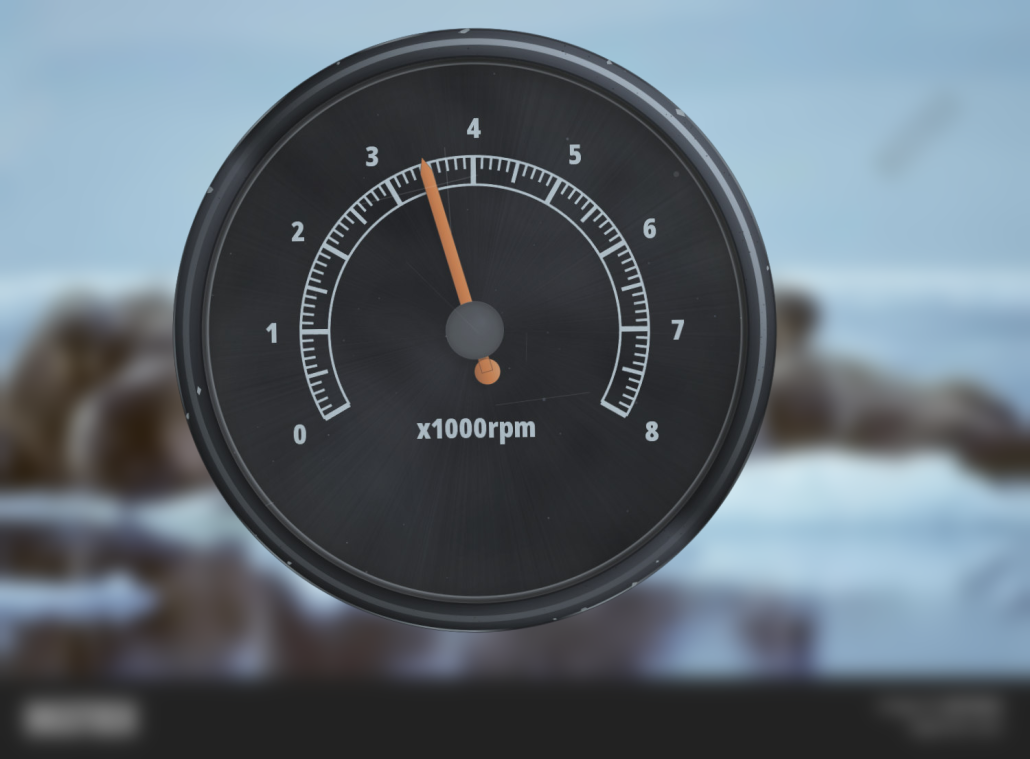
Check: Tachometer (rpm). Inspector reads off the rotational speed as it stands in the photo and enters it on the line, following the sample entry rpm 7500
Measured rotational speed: rpm 3450
